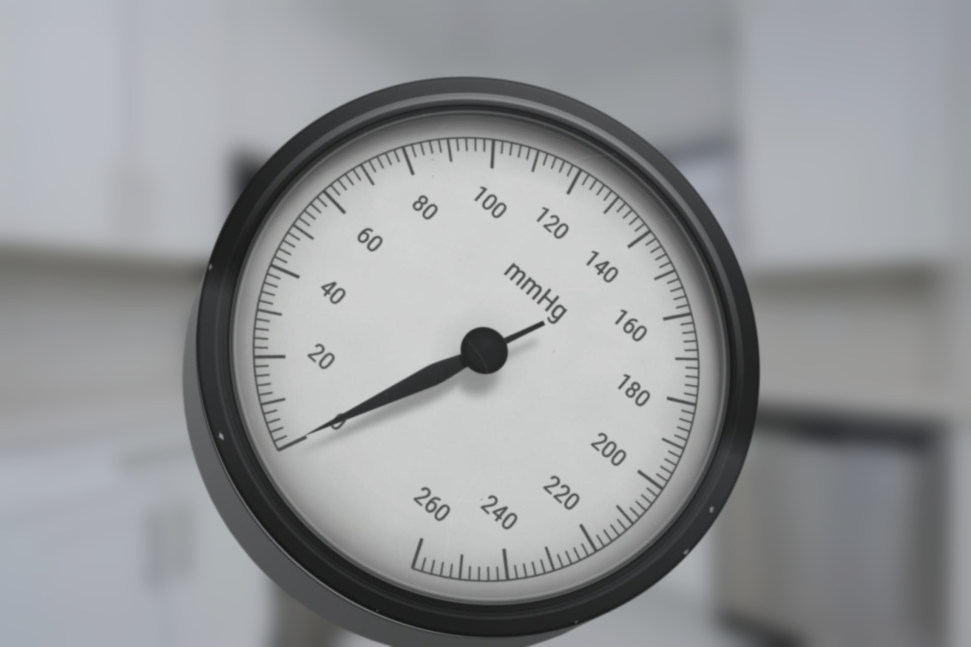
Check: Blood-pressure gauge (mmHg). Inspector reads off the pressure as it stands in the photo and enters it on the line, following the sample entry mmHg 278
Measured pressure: mmHg 0
